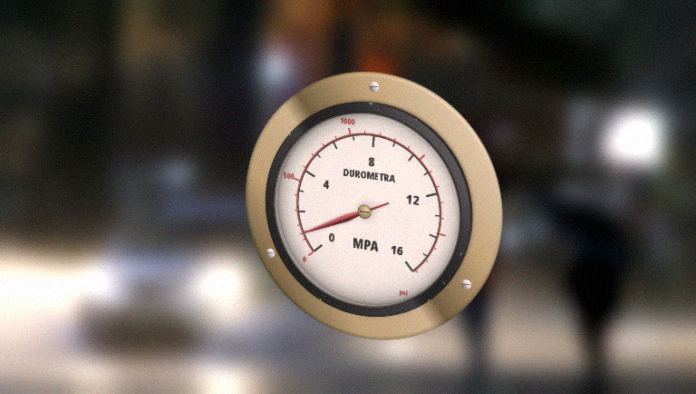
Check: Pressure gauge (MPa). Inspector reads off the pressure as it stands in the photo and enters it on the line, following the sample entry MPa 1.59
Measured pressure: MPa 1
